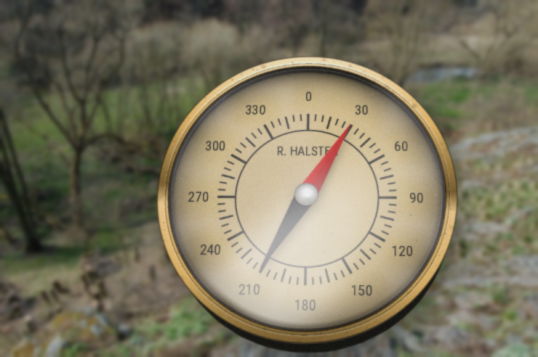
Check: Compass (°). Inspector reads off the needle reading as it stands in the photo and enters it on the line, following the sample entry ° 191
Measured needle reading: ° 30
